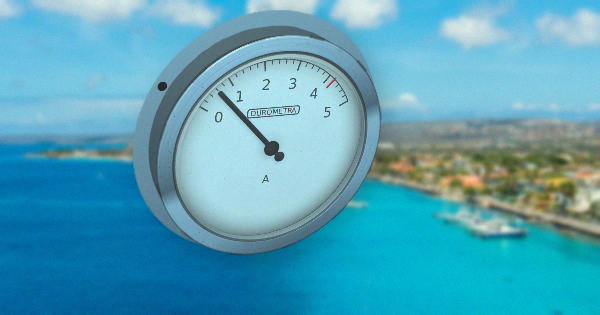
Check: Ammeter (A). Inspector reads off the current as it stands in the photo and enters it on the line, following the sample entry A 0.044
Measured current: A 0.6
